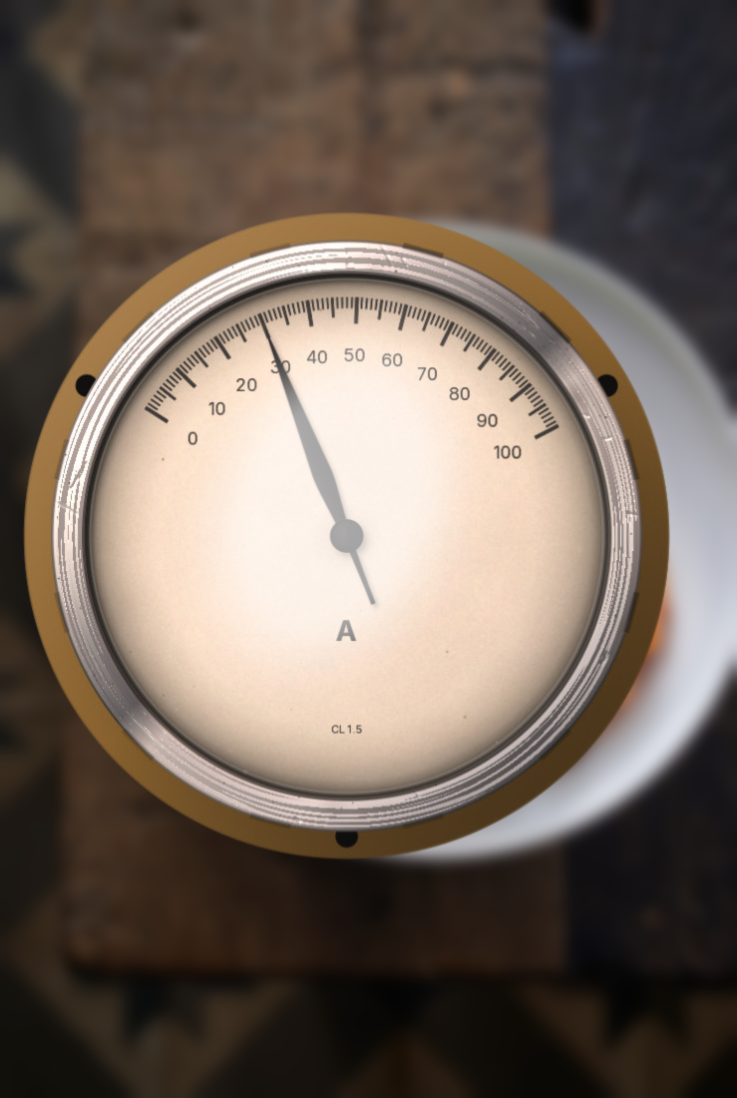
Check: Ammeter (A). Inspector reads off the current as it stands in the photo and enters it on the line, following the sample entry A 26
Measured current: A 30
